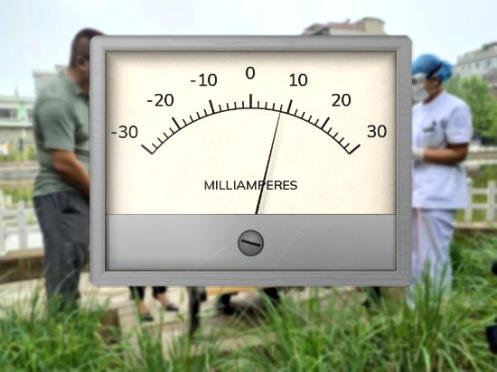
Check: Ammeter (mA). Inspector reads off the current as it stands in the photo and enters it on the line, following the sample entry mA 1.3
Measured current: mA 8
